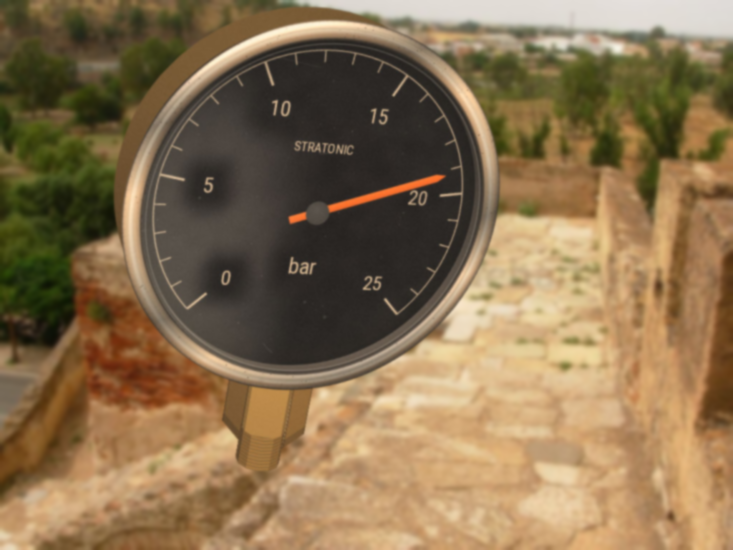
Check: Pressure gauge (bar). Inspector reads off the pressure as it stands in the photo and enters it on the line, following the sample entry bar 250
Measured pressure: bar 19
